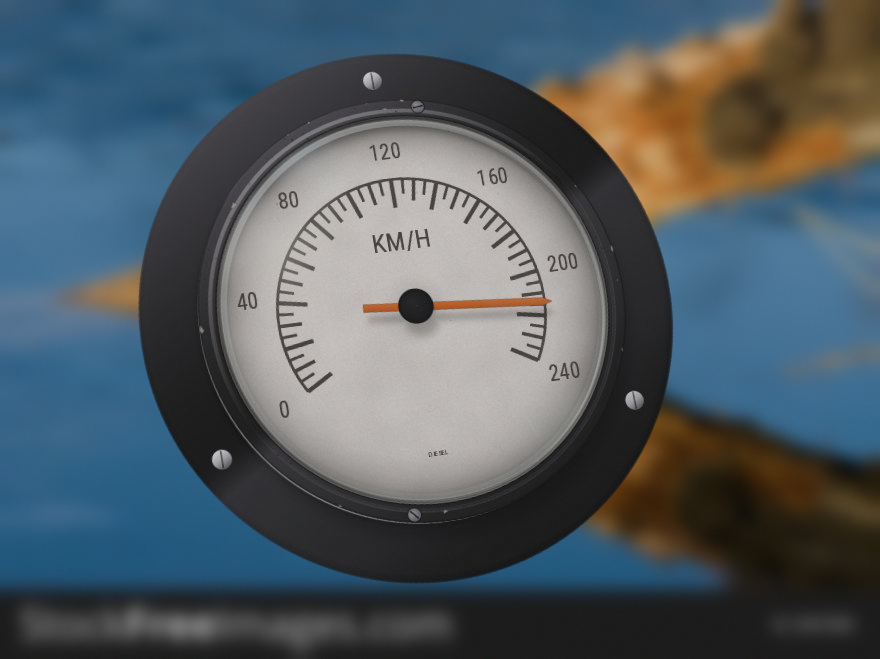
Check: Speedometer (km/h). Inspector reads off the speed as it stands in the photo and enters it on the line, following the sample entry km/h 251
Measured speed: km/h 215
